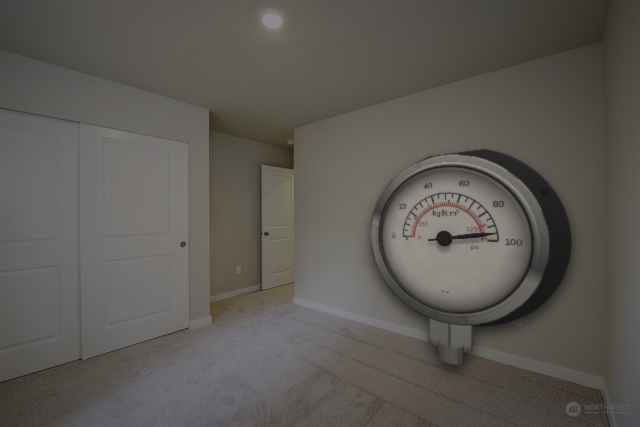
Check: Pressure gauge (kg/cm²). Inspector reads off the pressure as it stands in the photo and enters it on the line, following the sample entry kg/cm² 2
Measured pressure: kg/cm² 95
